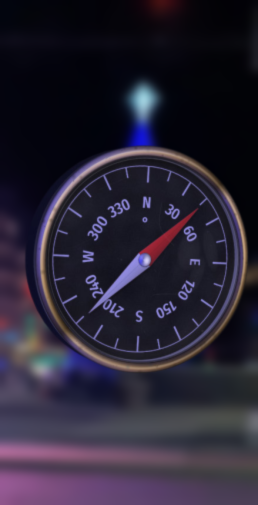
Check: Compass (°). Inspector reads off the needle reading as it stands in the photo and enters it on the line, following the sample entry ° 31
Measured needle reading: ° 45
